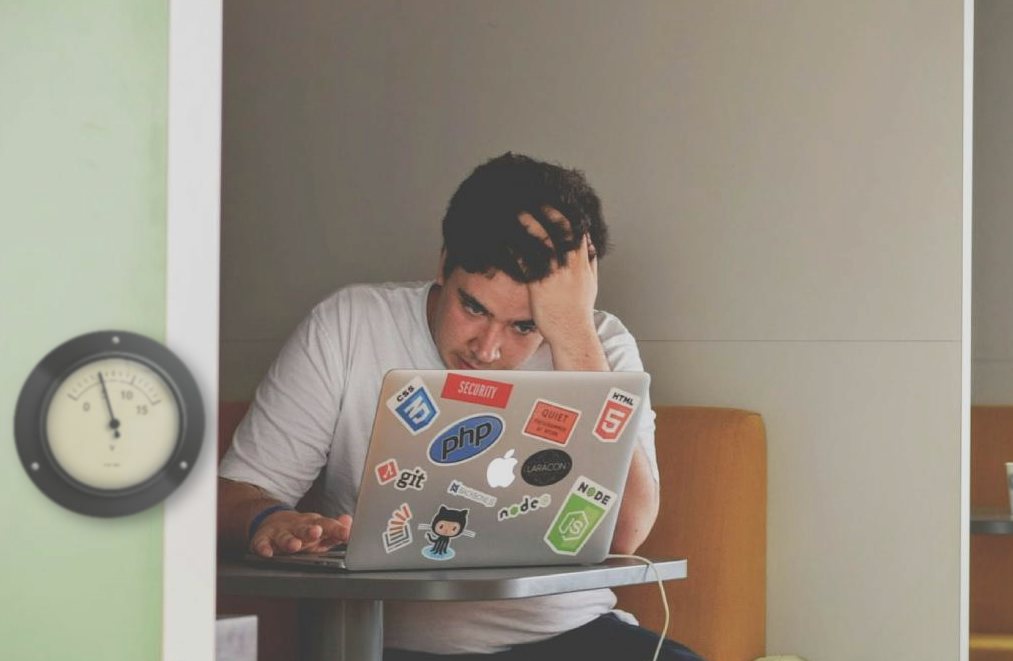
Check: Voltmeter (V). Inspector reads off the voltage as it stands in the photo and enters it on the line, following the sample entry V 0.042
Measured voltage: V 5
